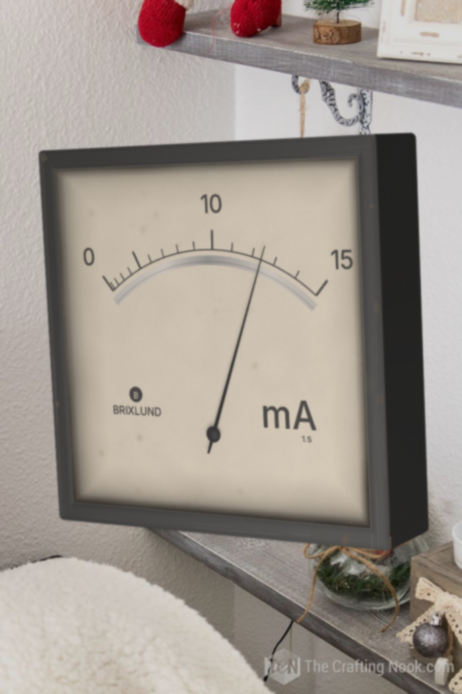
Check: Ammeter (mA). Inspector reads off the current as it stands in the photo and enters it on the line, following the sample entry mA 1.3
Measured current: mA 12.5
